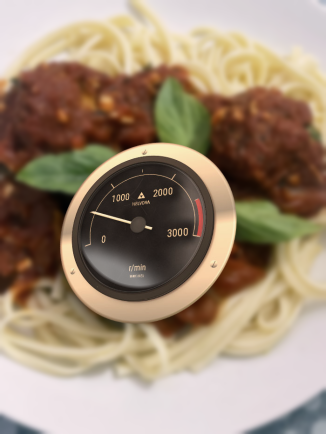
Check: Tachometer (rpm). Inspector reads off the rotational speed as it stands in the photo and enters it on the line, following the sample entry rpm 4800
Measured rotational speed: rpm 500
